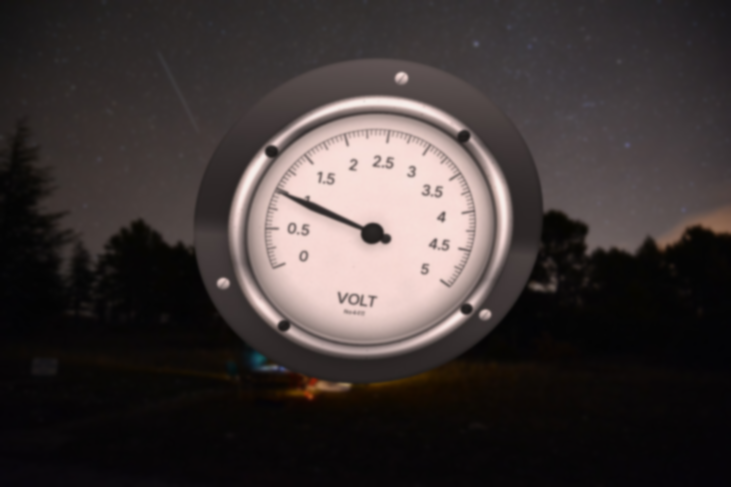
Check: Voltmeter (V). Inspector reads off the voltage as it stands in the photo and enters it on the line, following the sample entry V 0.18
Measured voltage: V 1
